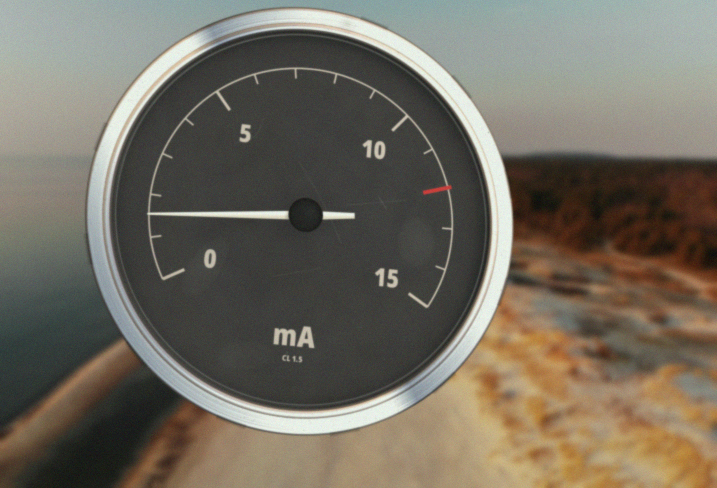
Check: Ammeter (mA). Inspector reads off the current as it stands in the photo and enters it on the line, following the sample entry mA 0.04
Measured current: mA 1.5
